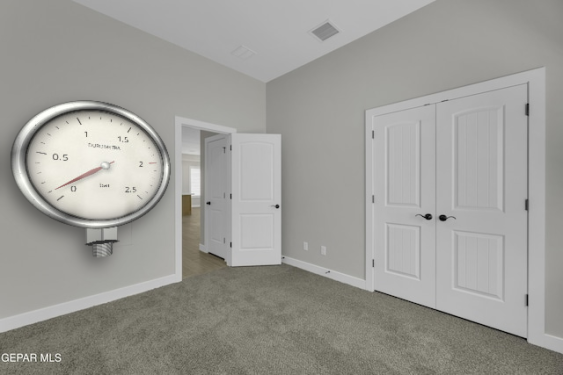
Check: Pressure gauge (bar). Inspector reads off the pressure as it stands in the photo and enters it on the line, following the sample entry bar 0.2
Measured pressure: bar 0.1
